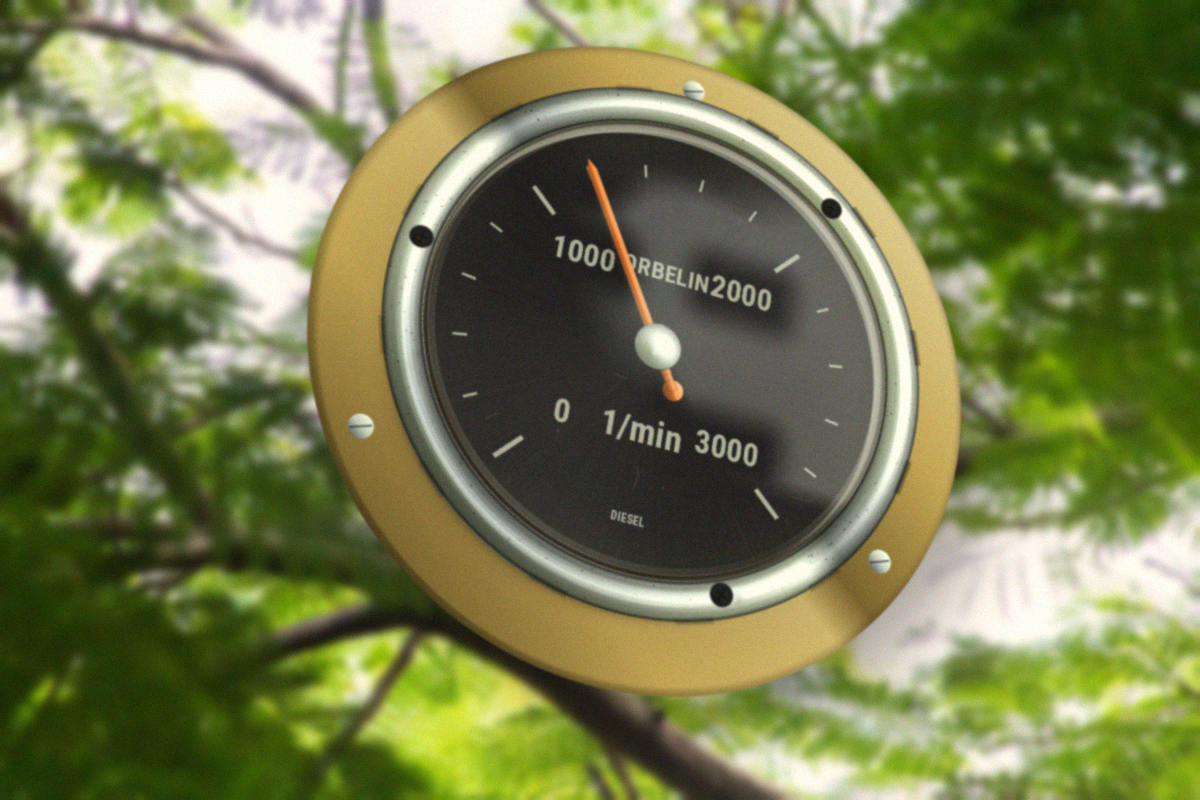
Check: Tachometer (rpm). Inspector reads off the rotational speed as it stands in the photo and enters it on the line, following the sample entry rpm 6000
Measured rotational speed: rpm 1200
